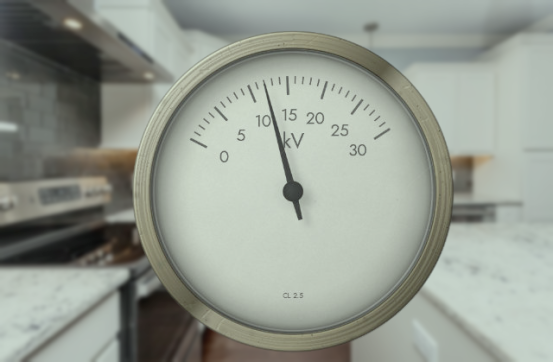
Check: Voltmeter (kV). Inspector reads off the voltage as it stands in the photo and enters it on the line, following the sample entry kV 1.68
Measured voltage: kV 12
